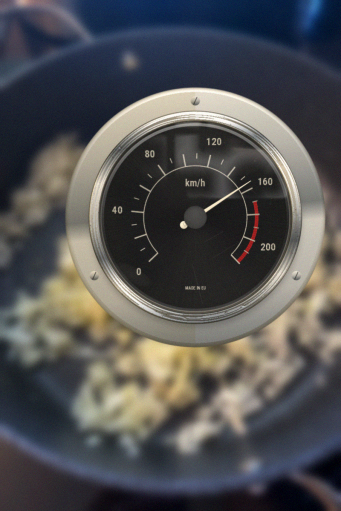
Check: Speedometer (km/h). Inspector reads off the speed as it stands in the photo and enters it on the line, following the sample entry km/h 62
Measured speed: km/h 155
